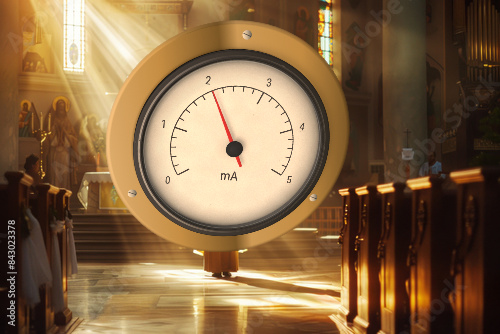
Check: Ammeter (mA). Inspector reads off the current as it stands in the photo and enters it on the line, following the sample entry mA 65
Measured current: mA 2
